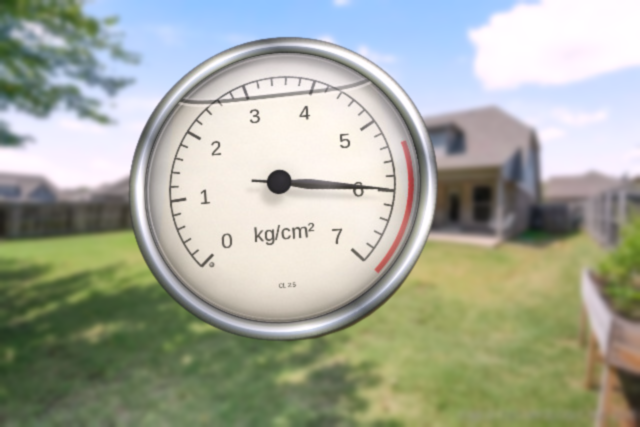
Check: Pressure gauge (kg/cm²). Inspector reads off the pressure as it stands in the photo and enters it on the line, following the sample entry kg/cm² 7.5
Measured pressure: kg/cm² 6
